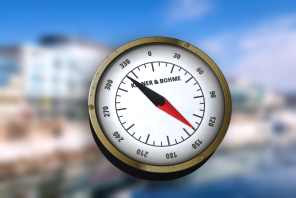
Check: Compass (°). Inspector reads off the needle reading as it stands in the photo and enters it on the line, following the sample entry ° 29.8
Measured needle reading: ° 140
